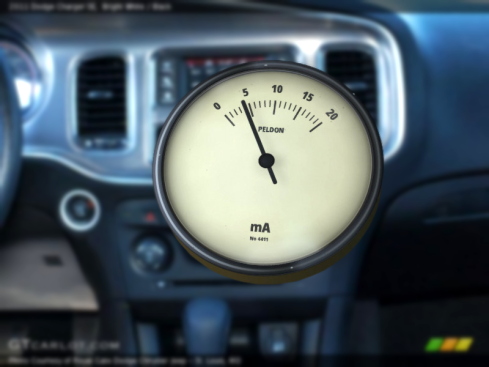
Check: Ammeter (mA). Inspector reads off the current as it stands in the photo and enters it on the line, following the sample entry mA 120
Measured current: mA 4
